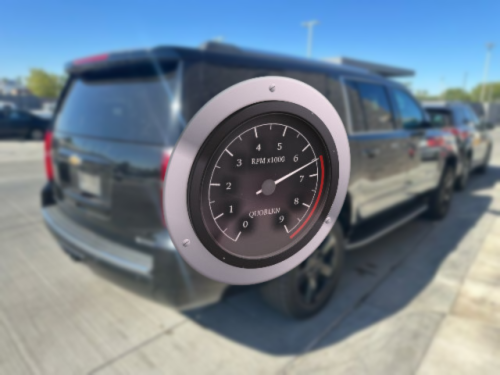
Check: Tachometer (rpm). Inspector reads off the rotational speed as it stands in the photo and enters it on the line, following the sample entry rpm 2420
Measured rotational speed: rpm 6500
